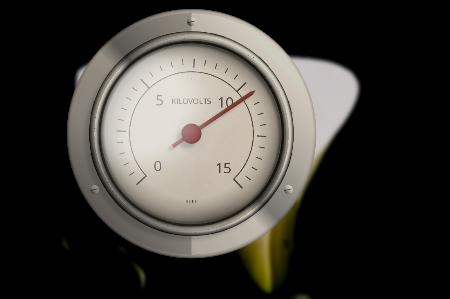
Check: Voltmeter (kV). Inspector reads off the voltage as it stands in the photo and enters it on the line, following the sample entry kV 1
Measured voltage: kV 10.5
